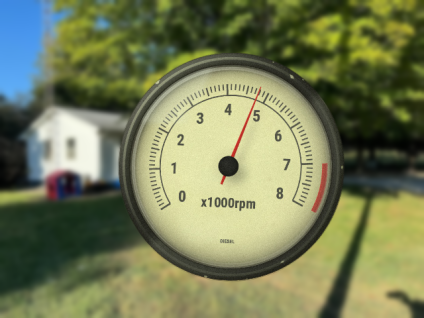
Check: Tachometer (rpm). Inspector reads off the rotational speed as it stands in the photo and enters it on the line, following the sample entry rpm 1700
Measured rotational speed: rpm 4800
